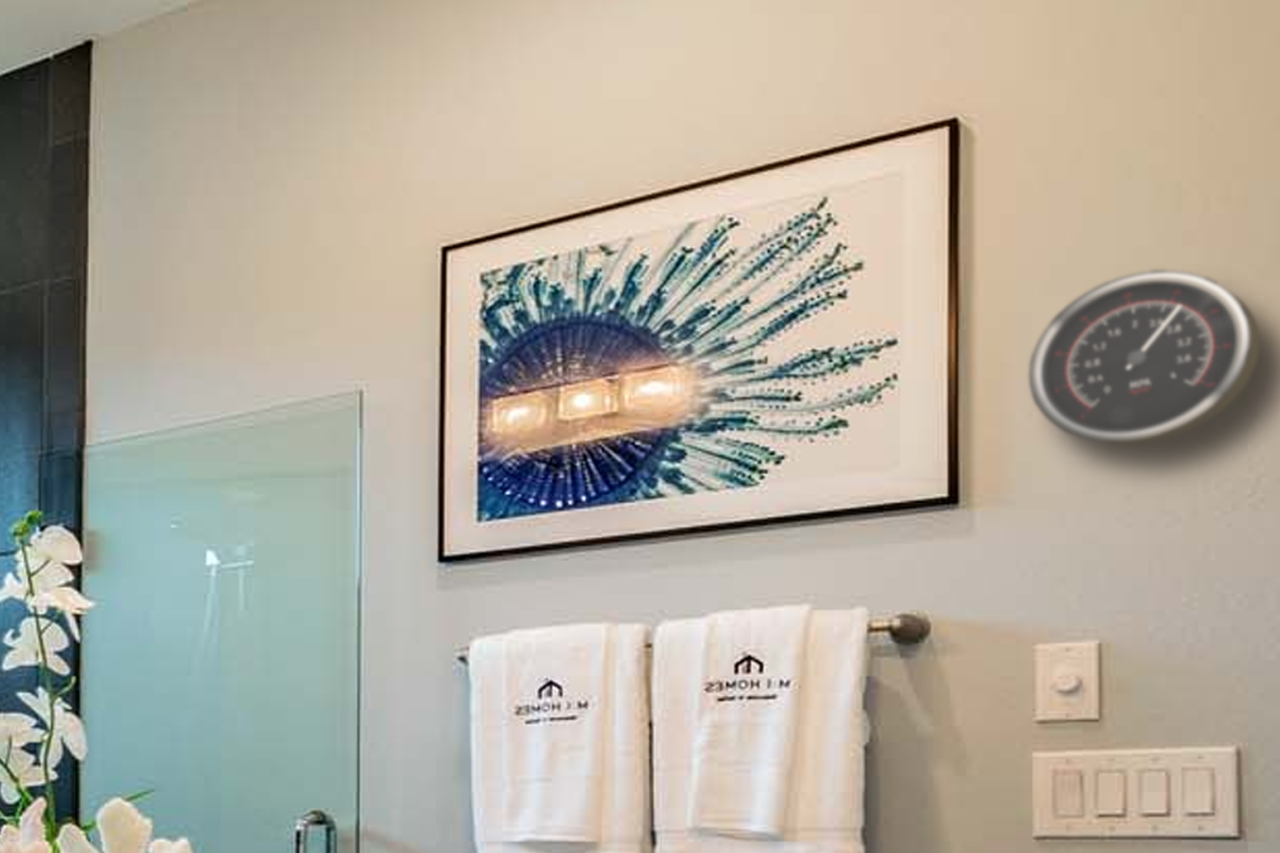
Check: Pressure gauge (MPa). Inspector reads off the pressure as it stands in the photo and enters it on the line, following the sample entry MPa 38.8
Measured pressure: MPa 2.6
